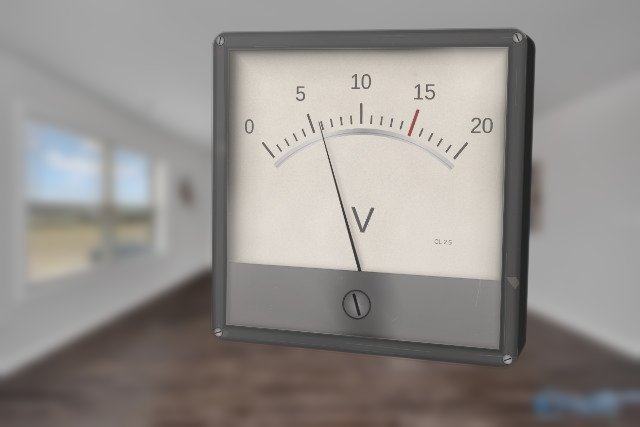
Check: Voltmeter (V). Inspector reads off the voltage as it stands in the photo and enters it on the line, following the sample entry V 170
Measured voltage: V 6
